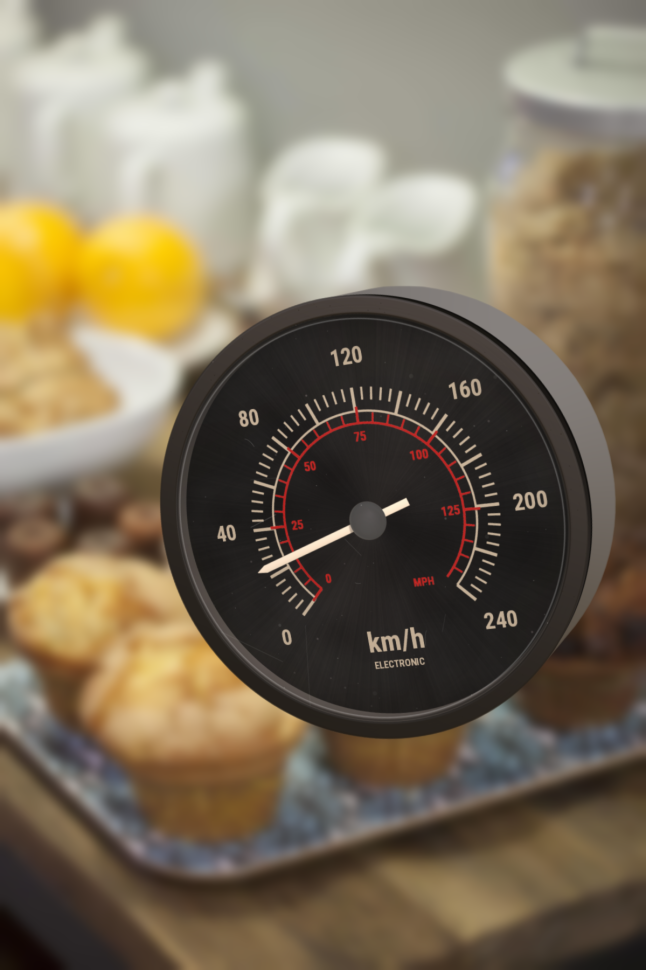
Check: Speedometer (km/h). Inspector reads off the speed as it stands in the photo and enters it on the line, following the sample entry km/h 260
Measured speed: km/h 24
